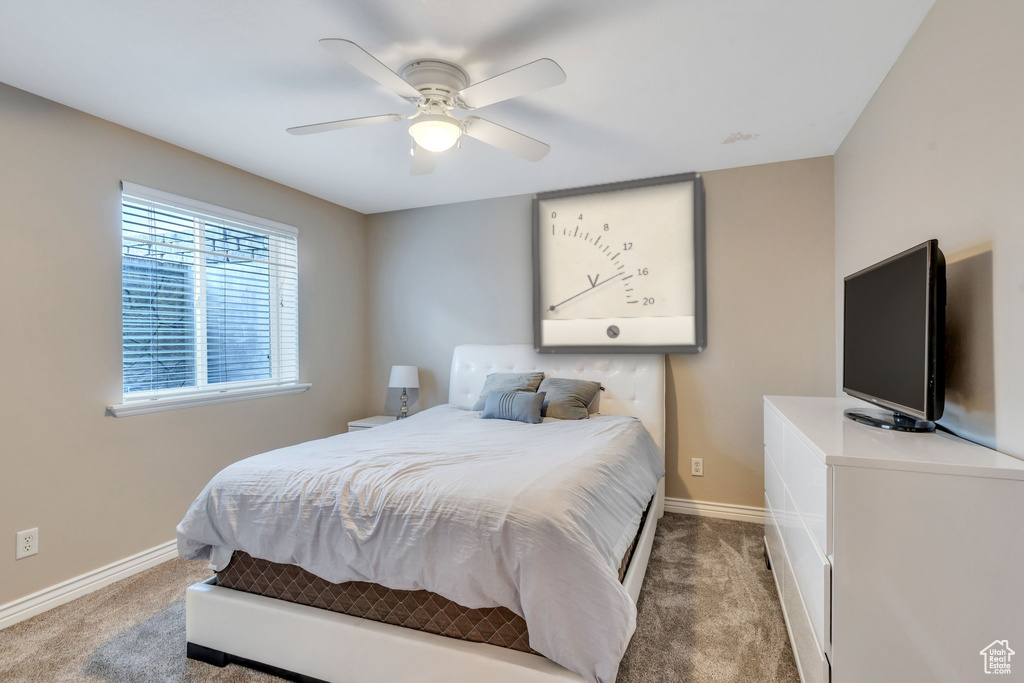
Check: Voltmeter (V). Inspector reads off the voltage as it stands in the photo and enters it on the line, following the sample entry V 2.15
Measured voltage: V 15
